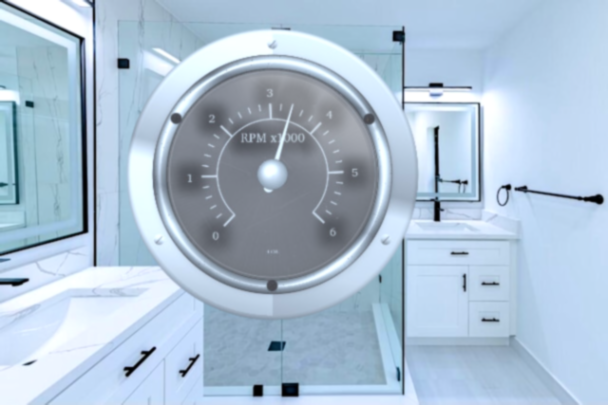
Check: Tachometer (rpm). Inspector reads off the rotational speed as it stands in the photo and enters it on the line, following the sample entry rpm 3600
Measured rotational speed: rpm 3400
